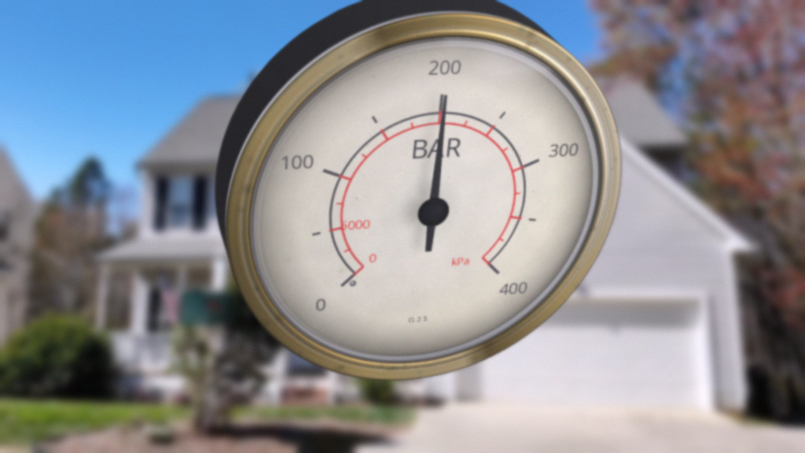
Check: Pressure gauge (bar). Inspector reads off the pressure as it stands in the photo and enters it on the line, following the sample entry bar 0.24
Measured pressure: bar 200
